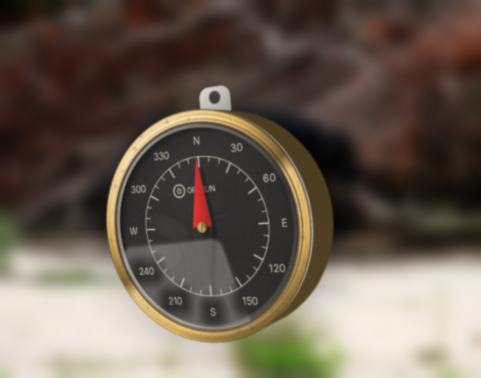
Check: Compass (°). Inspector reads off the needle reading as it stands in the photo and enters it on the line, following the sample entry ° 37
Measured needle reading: ° 0
